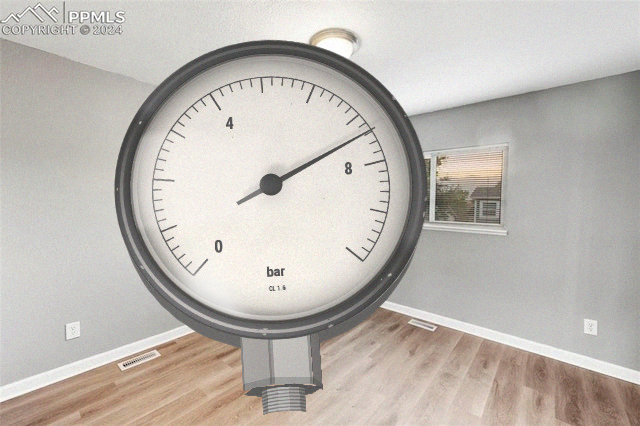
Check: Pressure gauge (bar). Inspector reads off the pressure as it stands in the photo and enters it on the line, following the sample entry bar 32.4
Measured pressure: bar 7.4
